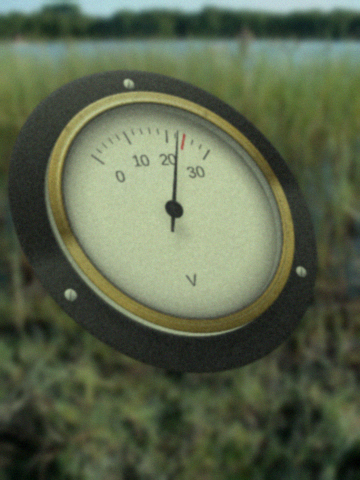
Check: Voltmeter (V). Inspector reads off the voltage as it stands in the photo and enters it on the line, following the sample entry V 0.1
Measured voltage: V 22
